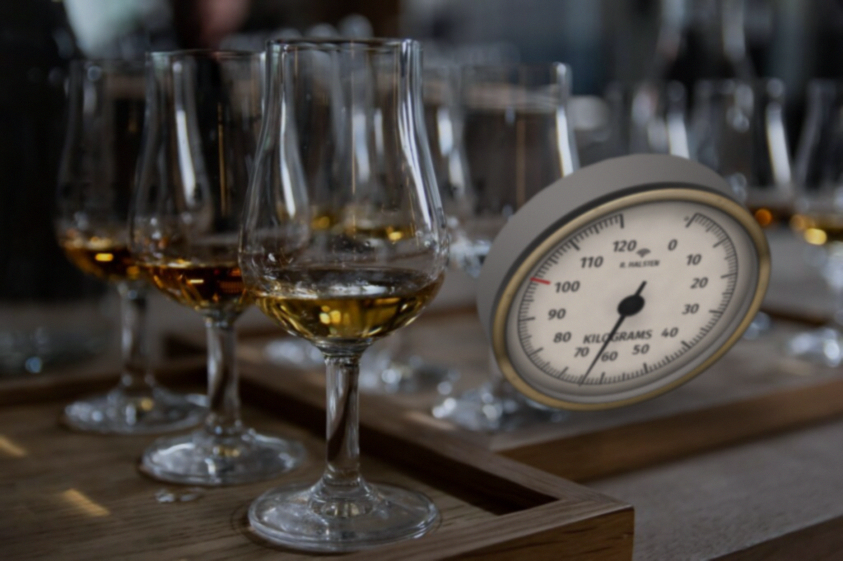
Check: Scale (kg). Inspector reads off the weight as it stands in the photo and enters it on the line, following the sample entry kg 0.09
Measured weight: kg 65
